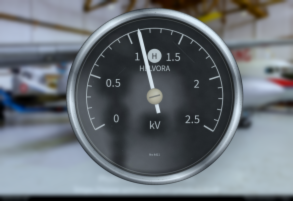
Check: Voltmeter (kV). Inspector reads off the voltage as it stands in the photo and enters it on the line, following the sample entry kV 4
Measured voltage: kV 1.1
